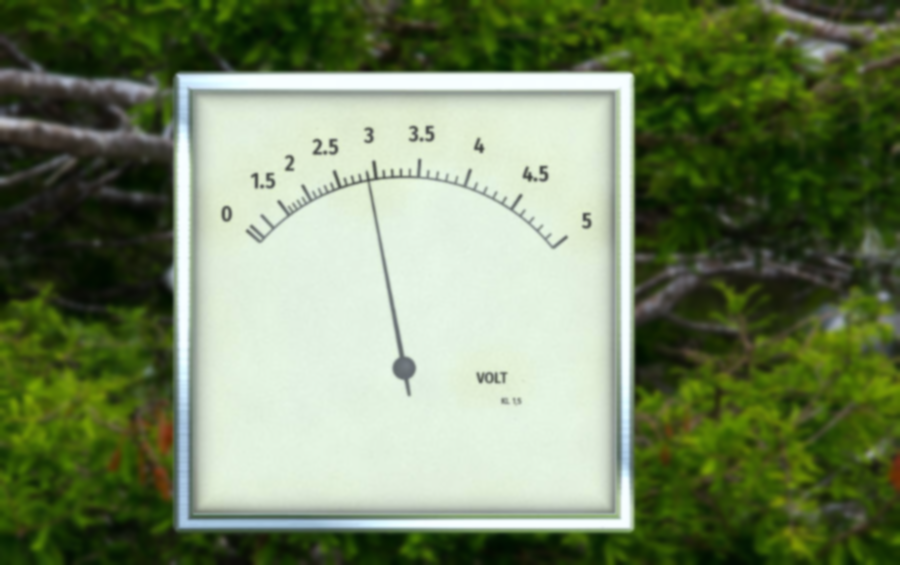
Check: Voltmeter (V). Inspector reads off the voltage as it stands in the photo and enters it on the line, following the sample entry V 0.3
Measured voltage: V 2.9
